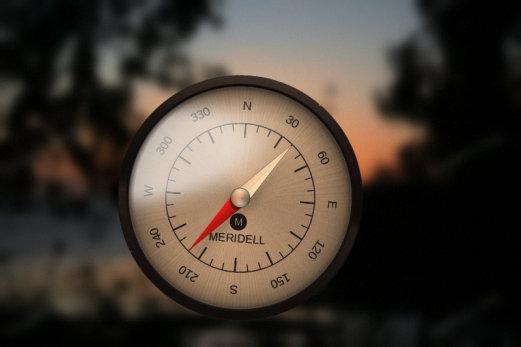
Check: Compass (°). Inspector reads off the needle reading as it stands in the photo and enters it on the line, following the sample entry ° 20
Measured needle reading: ° 220
